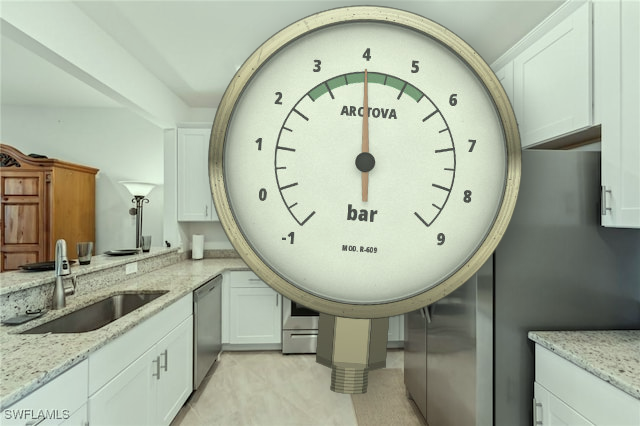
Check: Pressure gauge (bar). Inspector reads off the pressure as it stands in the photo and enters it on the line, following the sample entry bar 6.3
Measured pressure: bar 4
